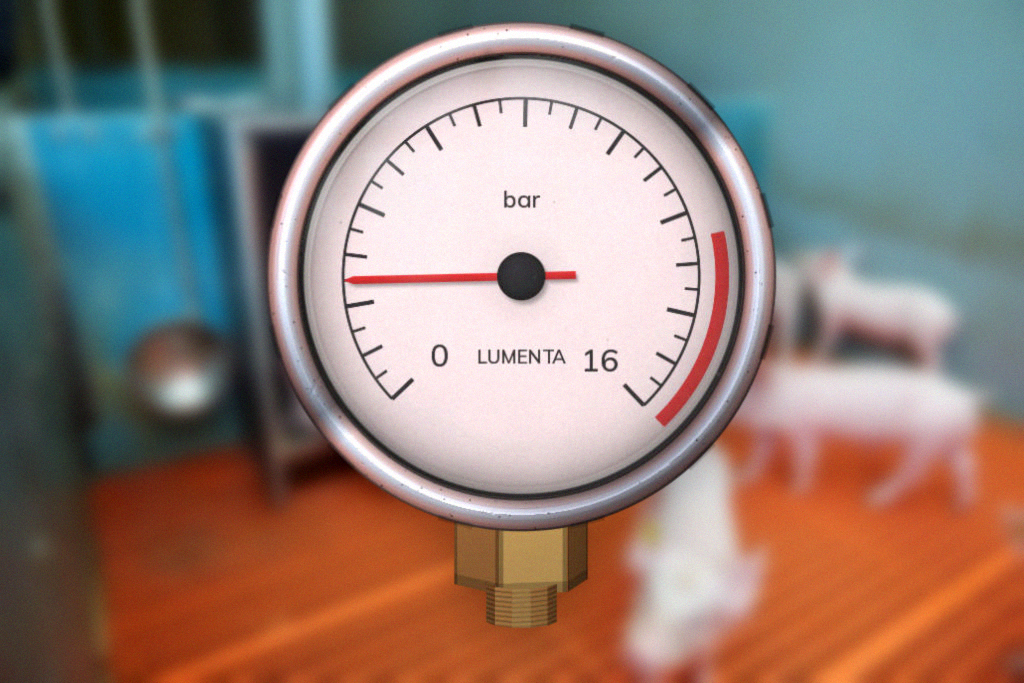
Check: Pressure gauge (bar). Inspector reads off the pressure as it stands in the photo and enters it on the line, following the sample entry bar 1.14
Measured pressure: bar 2.5
